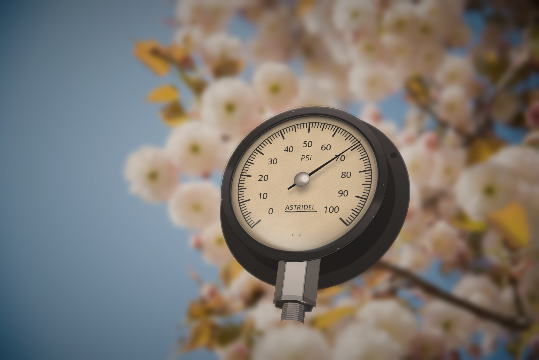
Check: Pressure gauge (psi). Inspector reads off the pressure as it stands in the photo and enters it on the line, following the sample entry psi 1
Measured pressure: psi 70
